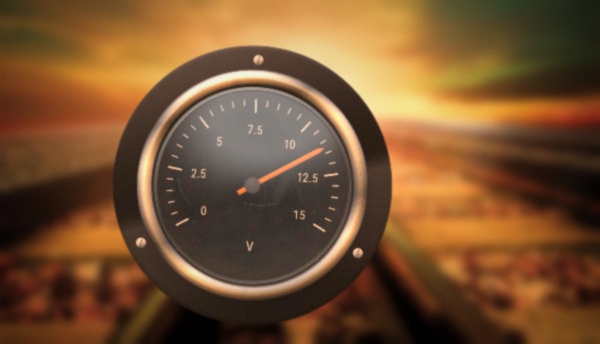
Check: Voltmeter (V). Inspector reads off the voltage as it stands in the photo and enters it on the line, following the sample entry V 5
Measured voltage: V 11.25
